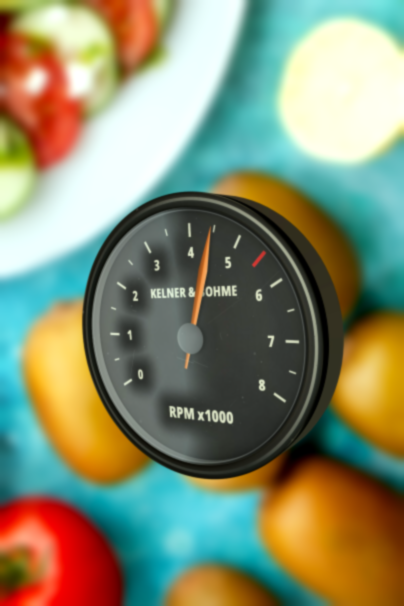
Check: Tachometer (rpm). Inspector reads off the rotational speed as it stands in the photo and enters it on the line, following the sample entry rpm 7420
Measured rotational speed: rpm 4500
